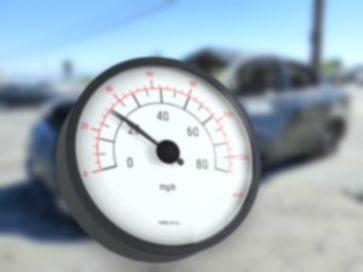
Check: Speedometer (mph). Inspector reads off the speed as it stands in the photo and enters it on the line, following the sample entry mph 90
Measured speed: mph 20
